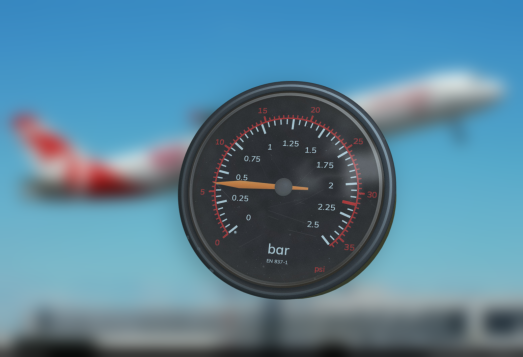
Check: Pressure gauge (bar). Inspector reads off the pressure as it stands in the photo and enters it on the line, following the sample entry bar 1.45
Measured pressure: bar 0.4
